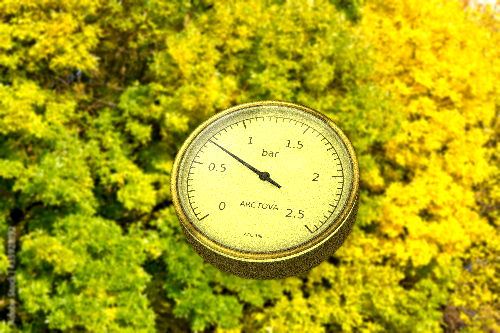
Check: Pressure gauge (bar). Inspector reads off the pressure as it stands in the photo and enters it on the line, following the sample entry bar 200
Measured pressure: bar 0.7
